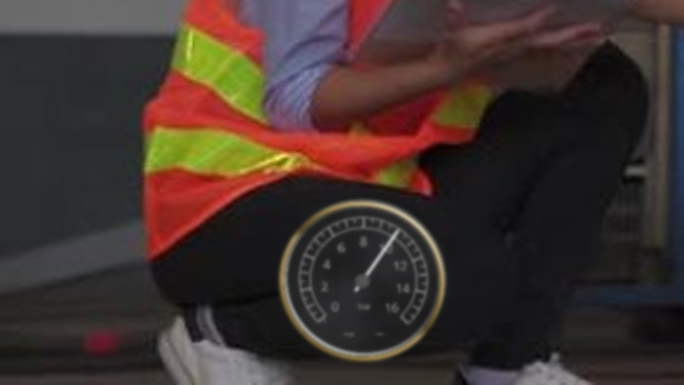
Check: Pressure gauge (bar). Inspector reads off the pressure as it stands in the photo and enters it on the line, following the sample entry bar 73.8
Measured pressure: bar 10
